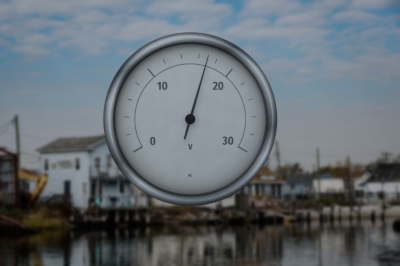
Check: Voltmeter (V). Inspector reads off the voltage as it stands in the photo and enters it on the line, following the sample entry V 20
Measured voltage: V 17
